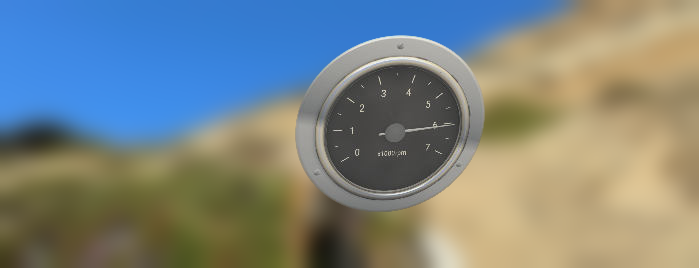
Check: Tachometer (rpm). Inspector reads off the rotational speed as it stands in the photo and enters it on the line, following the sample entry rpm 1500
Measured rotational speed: rpm 6000
